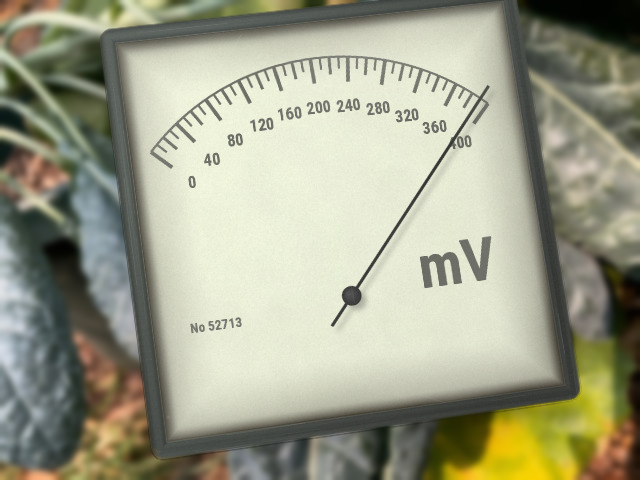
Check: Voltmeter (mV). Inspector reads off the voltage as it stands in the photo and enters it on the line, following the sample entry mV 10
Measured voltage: mV 390
